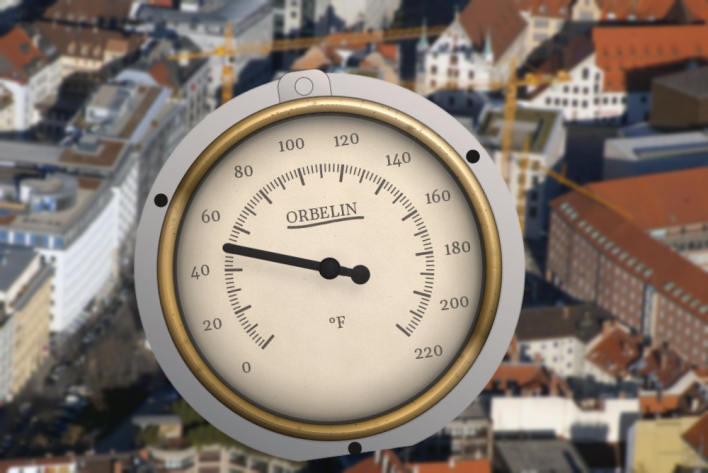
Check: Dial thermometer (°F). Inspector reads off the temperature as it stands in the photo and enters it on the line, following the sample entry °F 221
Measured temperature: °F 50
